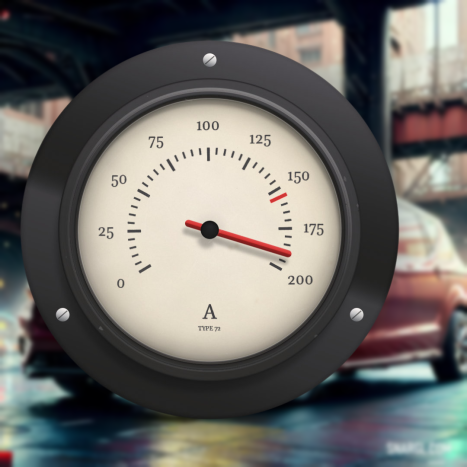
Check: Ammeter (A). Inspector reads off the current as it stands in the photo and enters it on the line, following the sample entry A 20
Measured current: A 190
